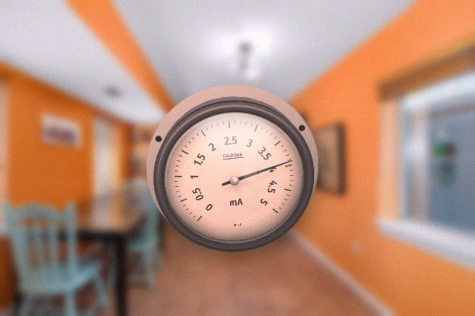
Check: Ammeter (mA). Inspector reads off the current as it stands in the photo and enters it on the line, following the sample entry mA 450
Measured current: mA 3.9
